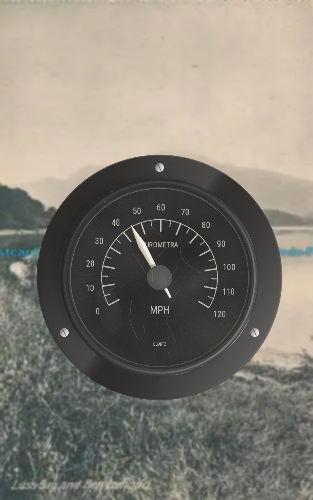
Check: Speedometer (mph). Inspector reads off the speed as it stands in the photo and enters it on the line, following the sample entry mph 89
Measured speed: mph 45
